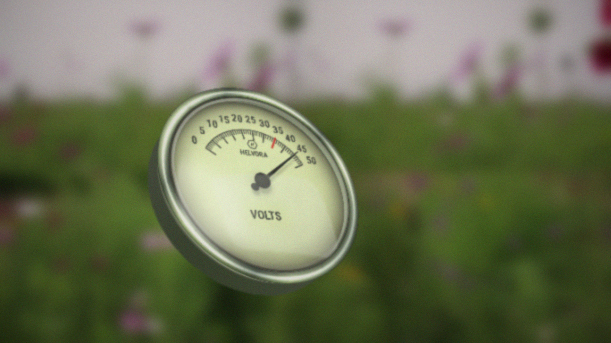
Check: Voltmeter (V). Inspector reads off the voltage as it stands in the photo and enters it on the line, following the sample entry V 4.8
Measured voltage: V 45
